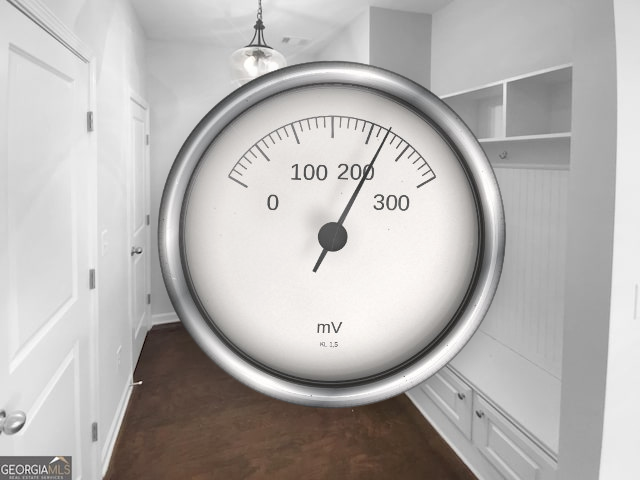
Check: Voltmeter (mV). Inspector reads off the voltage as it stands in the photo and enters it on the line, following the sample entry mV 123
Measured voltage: mV 220
